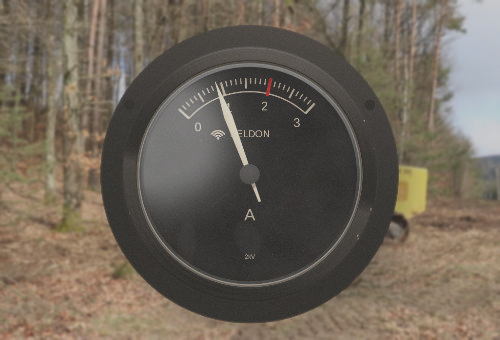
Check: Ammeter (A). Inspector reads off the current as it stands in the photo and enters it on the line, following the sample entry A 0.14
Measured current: A 0.9
